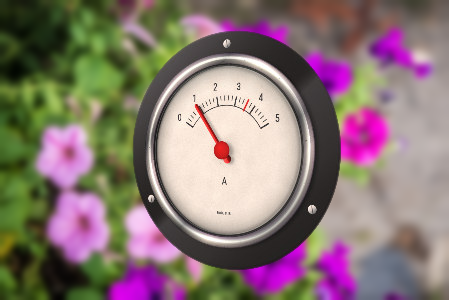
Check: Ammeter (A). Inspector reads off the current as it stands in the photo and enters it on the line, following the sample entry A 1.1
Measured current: A 1
